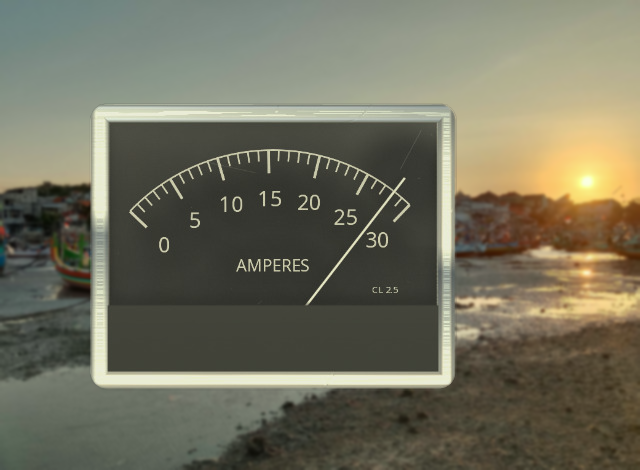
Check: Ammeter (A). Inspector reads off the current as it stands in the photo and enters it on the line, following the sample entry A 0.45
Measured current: A 28
